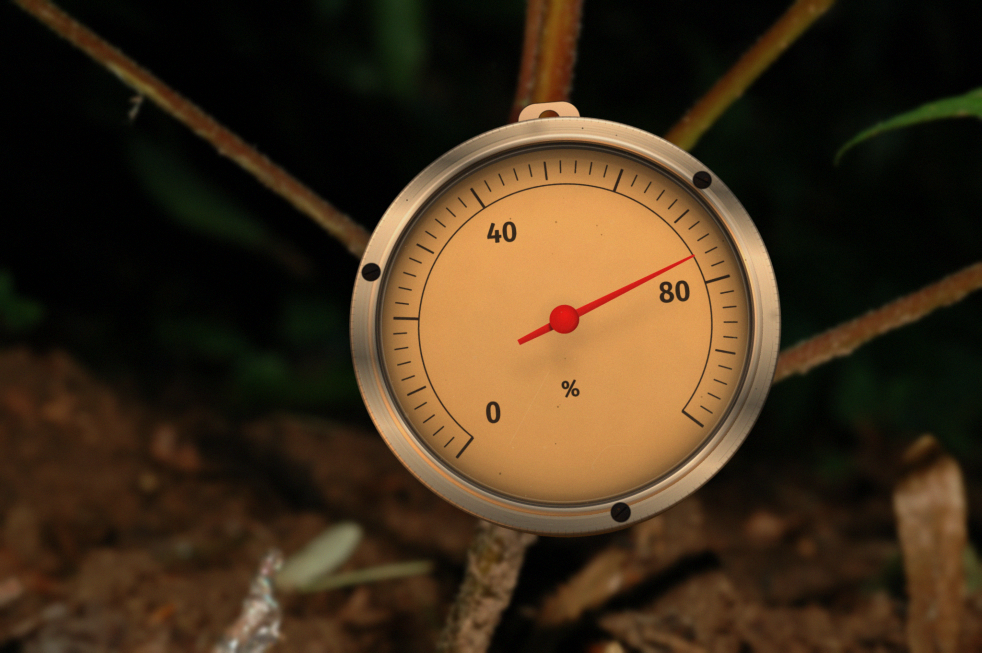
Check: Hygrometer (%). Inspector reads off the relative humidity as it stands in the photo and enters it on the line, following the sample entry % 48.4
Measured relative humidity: % 76
